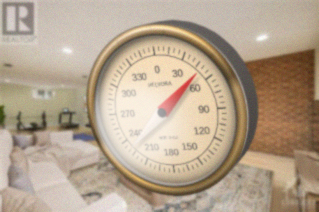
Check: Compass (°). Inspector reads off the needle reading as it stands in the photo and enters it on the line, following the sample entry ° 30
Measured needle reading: ° 50
